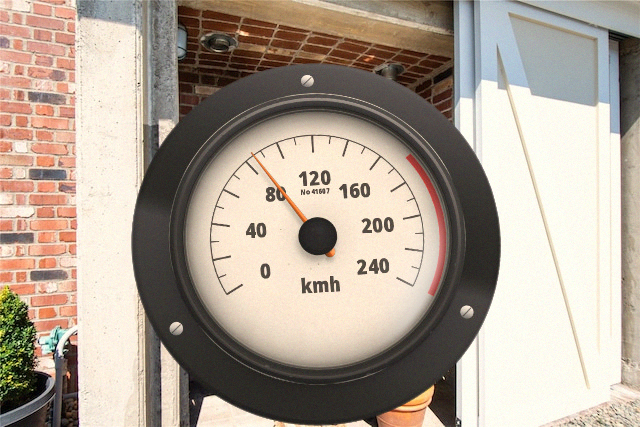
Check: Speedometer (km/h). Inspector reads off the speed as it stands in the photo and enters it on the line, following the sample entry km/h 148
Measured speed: km/h 85
